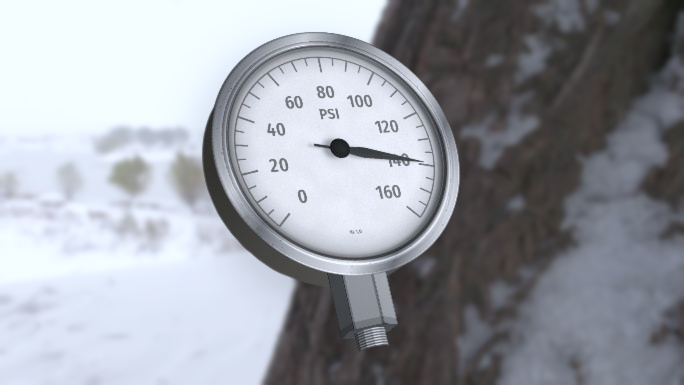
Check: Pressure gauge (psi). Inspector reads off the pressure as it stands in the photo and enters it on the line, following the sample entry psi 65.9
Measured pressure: psi 140
